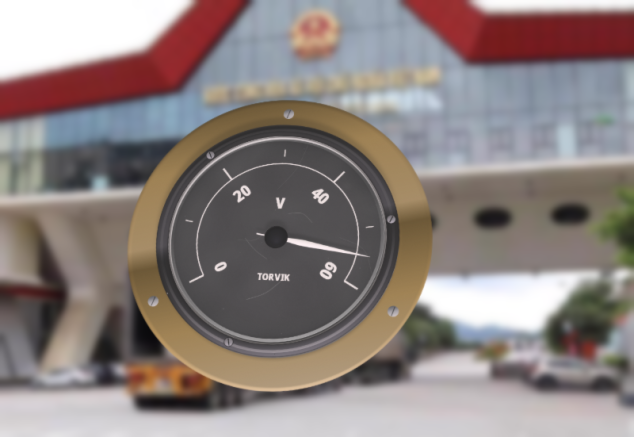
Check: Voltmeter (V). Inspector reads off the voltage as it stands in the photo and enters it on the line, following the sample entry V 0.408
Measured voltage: V 55
